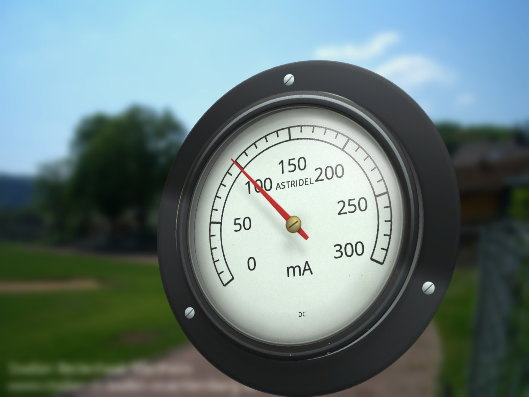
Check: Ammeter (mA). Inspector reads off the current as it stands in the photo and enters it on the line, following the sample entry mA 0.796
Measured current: mA 100
